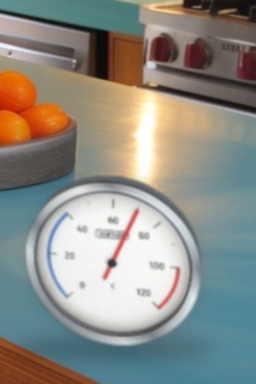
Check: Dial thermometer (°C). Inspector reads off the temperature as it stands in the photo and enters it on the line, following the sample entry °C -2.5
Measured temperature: °C 70
